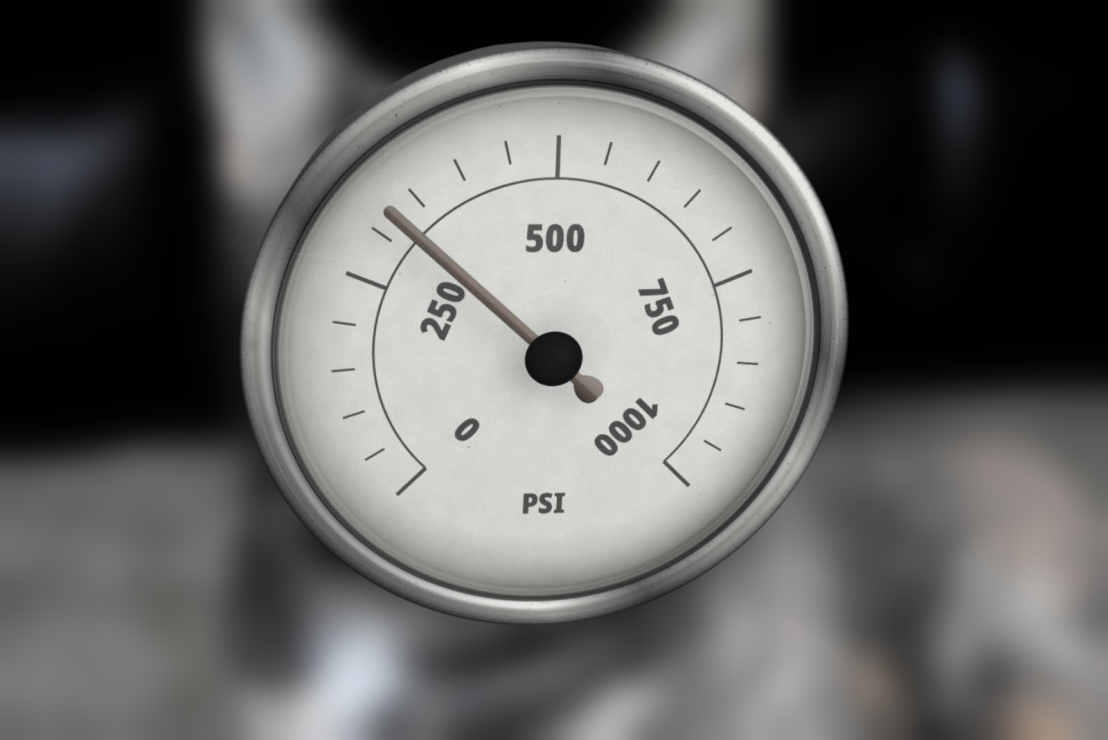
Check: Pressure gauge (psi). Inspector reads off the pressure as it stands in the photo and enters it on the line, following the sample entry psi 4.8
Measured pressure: psi 325
